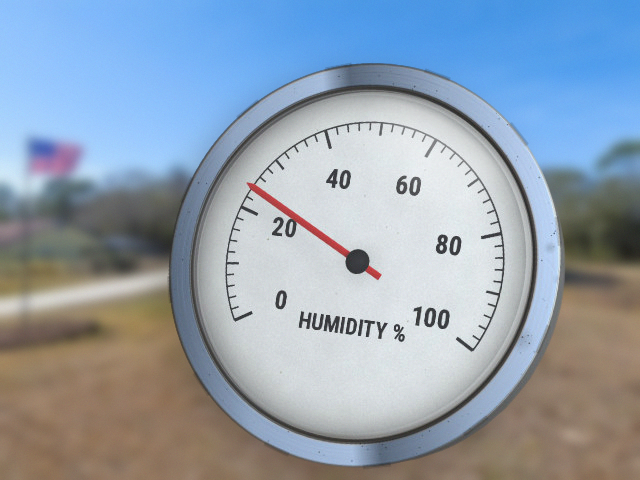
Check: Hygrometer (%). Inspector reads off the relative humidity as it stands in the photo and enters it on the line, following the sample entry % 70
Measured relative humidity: % 24
